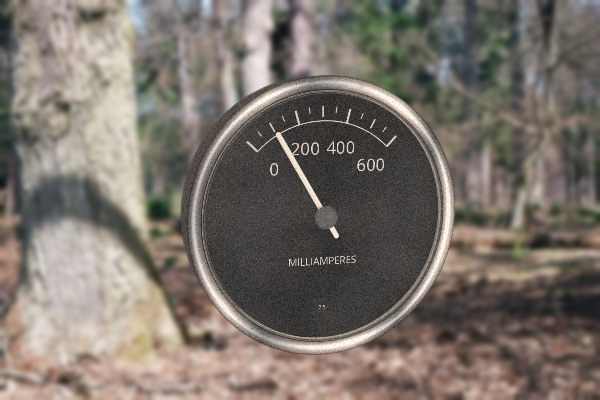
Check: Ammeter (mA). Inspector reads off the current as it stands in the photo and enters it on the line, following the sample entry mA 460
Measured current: mA 100
